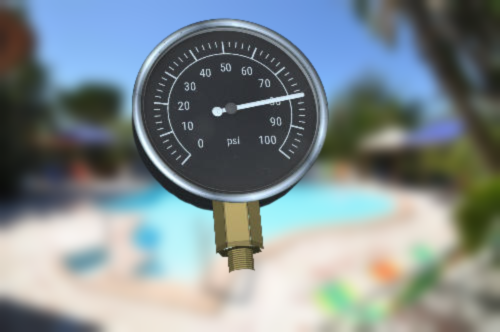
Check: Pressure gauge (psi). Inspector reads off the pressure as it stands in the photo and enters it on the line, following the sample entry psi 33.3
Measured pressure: psi 80
